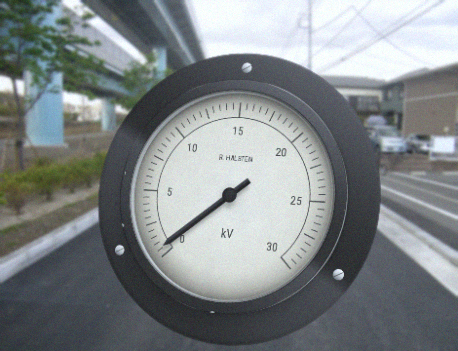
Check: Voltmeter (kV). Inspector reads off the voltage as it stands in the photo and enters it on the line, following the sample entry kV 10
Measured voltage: kV 0.5
